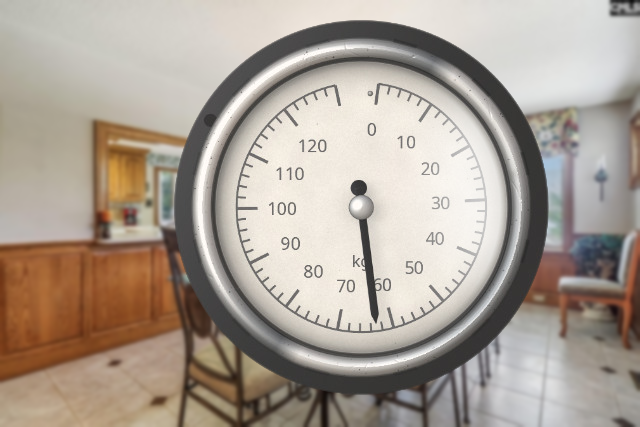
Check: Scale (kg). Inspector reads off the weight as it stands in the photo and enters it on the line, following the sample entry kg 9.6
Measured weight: kg 63
